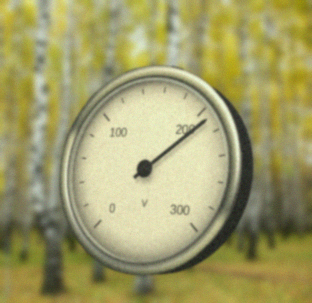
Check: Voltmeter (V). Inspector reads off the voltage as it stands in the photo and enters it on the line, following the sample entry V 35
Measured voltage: V 210
